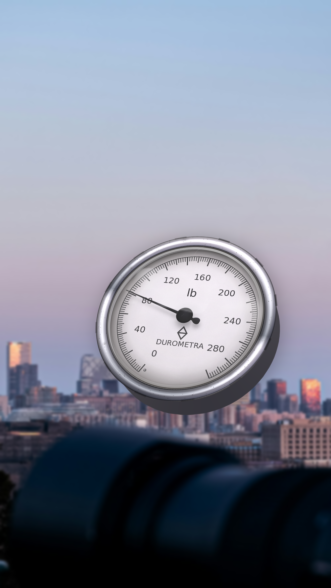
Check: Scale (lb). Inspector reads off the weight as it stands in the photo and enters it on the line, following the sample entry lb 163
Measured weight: lb 80
